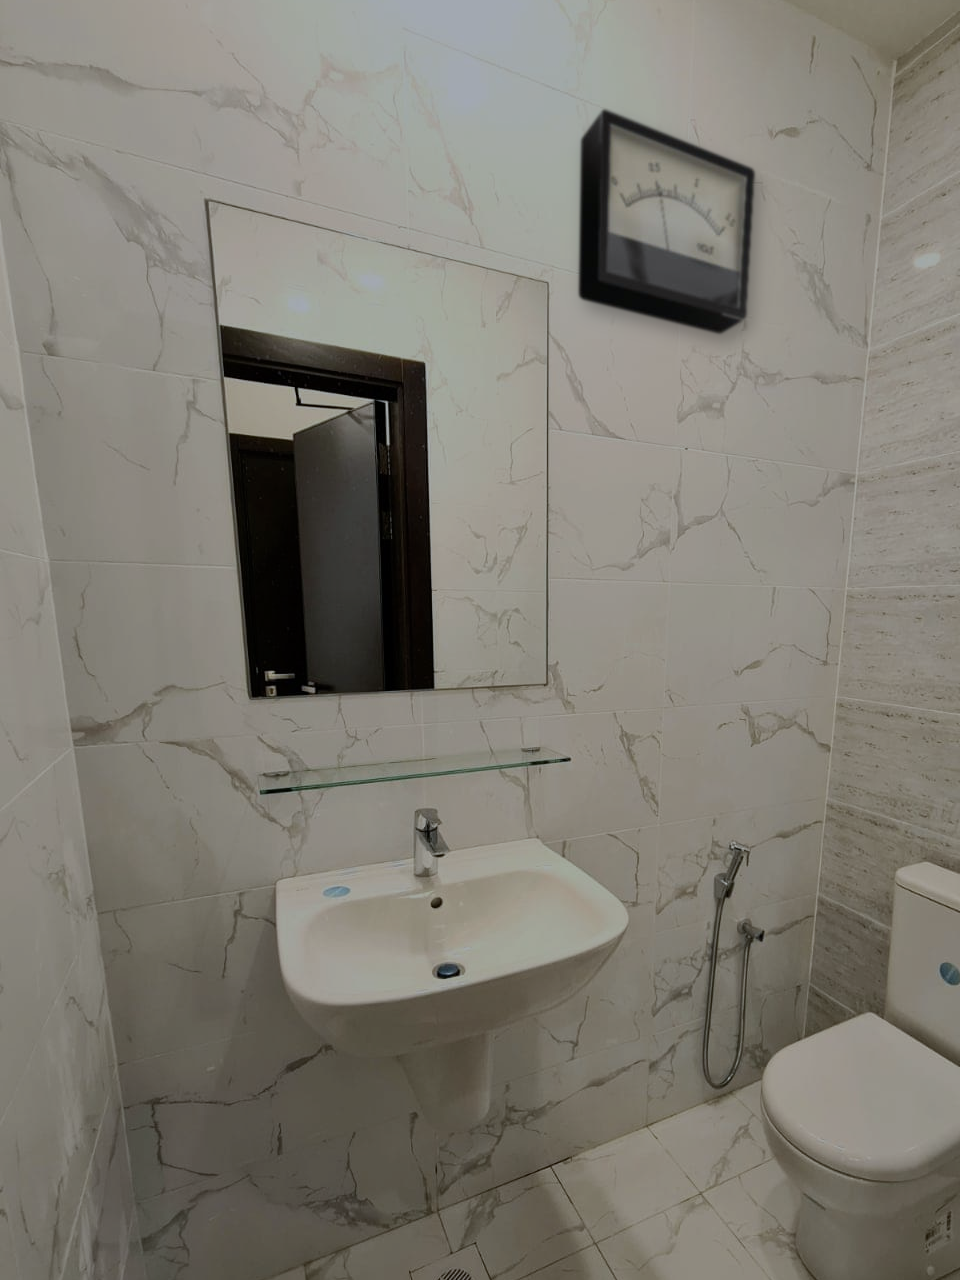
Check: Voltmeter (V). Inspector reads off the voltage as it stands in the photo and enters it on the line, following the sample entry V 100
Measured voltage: V 0.5
